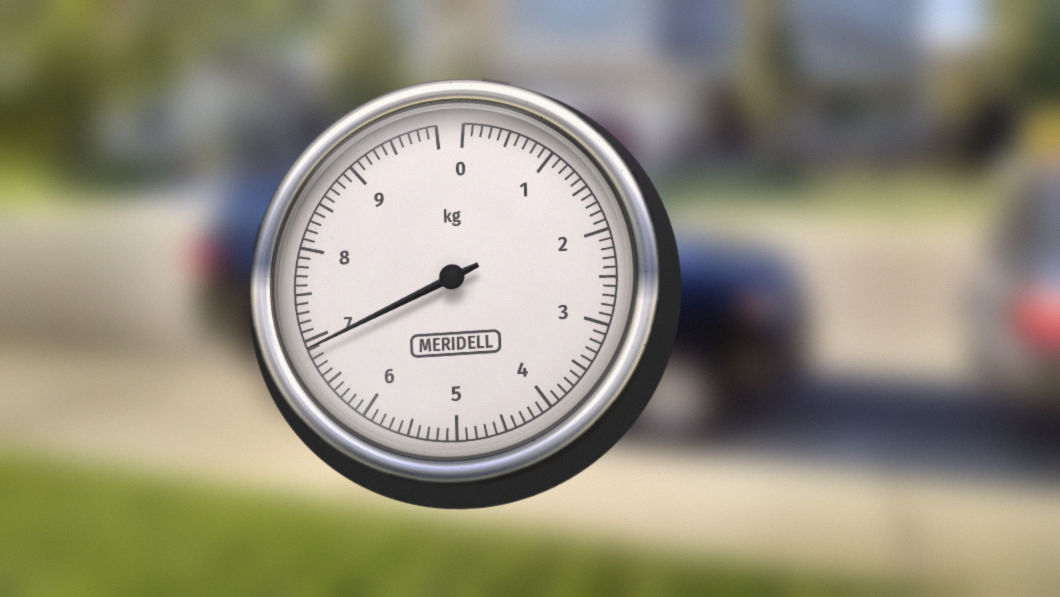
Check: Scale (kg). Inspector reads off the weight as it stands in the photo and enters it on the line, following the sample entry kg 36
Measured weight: kg 6.9
